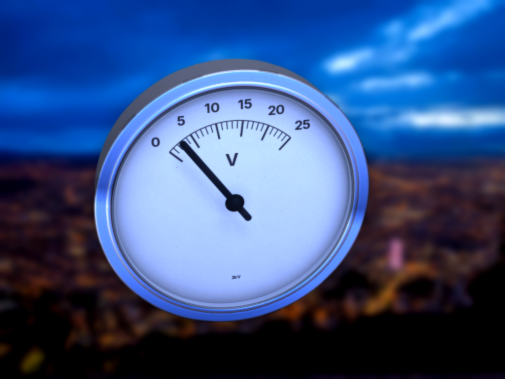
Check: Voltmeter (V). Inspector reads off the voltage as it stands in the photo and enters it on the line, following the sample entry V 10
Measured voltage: V 3
